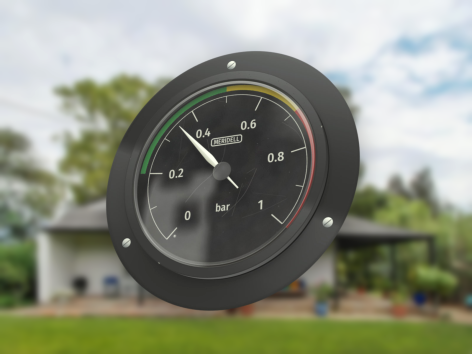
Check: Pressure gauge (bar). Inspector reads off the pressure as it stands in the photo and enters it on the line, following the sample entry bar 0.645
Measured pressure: bar 0.35
